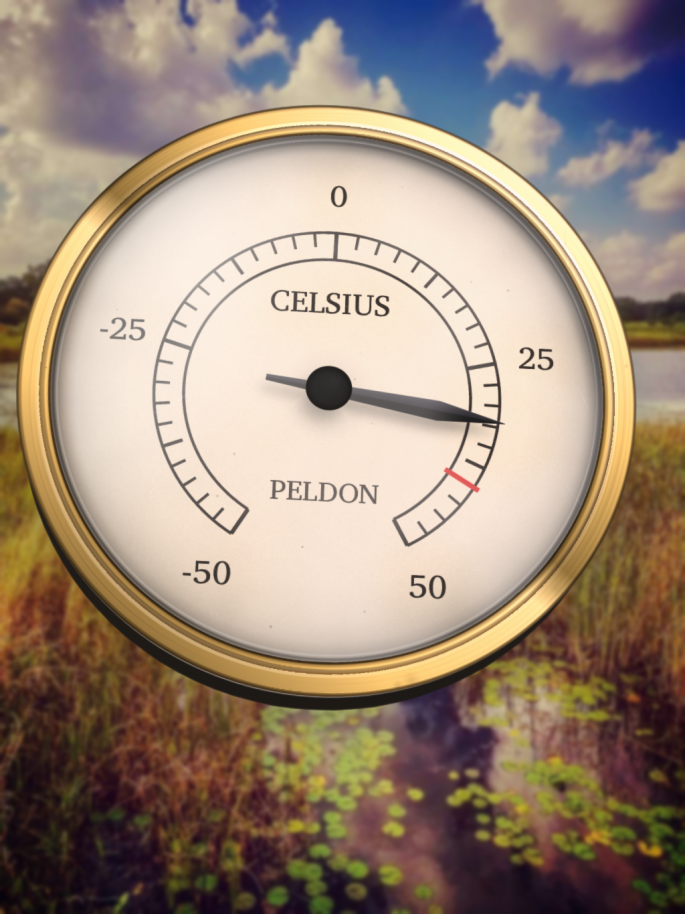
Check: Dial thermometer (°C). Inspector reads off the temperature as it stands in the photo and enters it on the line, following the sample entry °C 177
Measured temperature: °C 32.5
